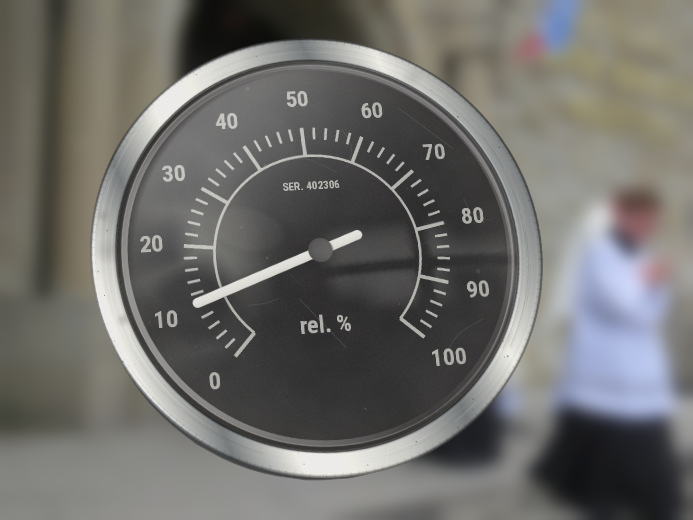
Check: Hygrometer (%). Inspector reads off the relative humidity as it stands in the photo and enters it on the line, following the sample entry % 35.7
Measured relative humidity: % 10
